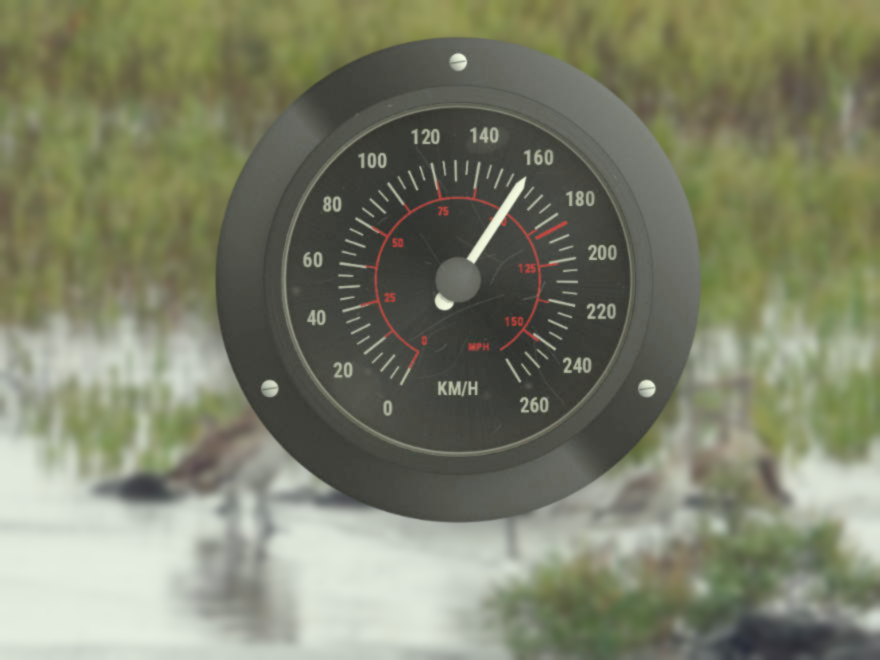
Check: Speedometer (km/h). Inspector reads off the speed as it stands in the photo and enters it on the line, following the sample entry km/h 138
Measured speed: km/h 160
